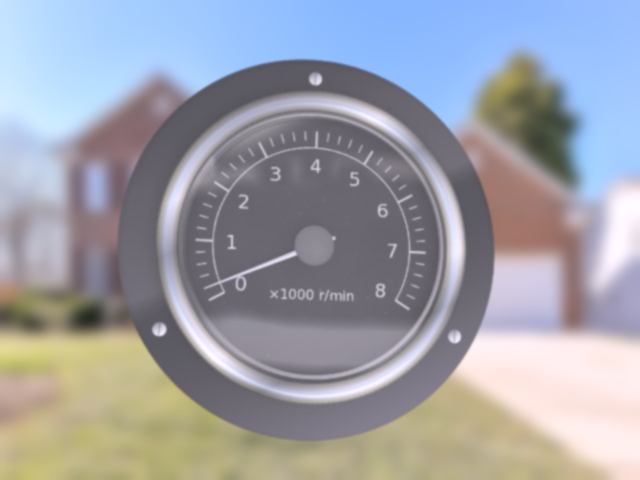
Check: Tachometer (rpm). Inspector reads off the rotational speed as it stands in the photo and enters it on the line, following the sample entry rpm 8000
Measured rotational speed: rpm 200
